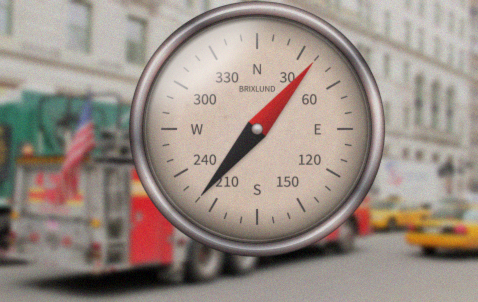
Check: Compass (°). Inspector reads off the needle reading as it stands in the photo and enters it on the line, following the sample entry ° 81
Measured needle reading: ° 40
